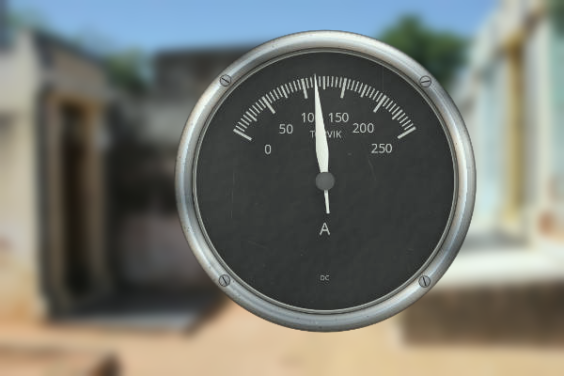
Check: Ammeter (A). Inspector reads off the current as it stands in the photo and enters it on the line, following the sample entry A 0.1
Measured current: A 115
